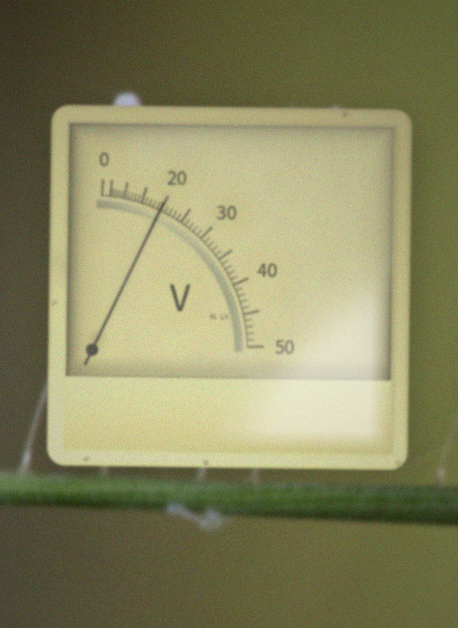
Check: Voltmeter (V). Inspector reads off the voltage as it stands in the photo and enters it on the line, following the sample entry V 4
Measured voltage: V 20
